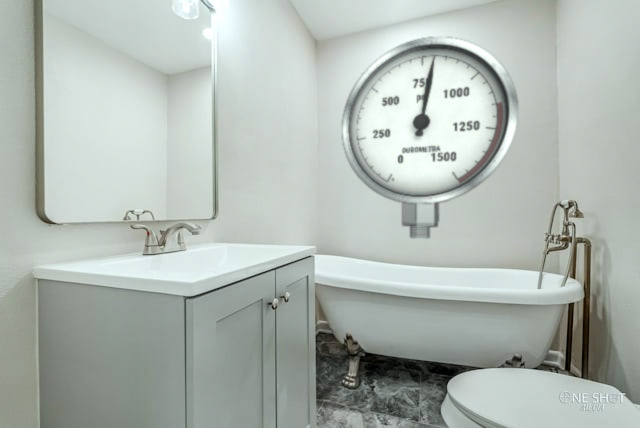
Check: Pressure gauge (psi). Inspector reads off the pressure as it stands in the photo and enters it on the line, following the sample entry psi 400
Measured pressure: psi 800
